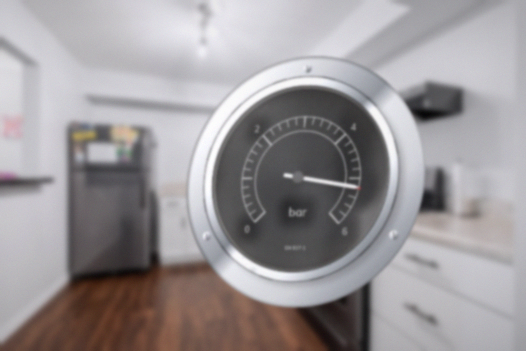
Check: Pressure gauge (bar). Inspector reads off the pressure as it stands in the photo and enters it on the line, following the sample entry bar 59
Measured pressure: bar 5.2
